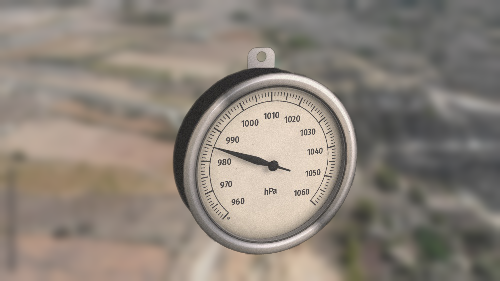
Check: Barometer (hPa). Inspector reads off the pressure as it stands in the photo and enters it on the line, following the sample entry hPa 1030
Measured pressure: hPa 985
